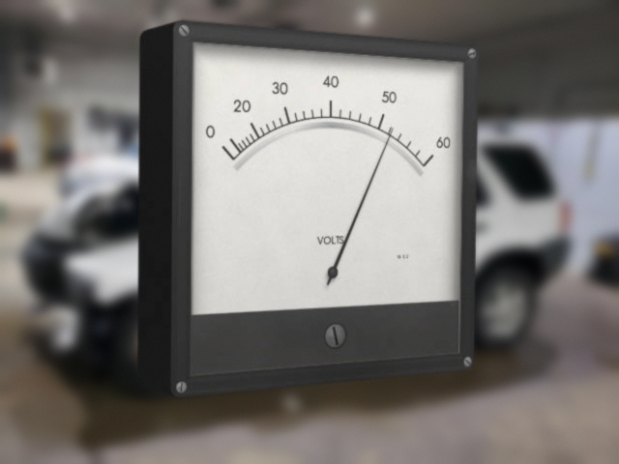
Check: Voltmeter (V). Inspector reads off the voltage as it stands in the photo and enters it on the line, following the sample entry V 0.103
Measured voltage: V 52
